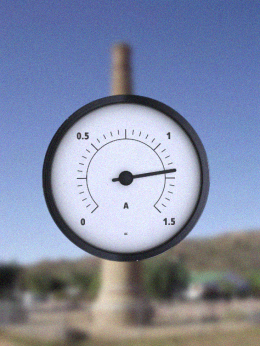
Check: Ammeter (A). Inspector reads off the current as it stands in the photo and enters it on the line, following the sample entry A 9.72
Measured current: A 1.2
